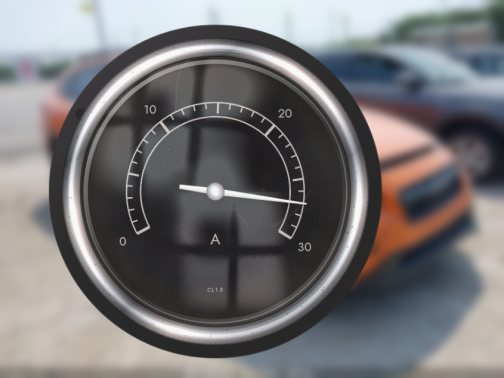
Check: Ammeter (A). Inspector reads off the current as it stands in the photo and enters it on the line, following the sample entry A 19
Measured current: A 27
